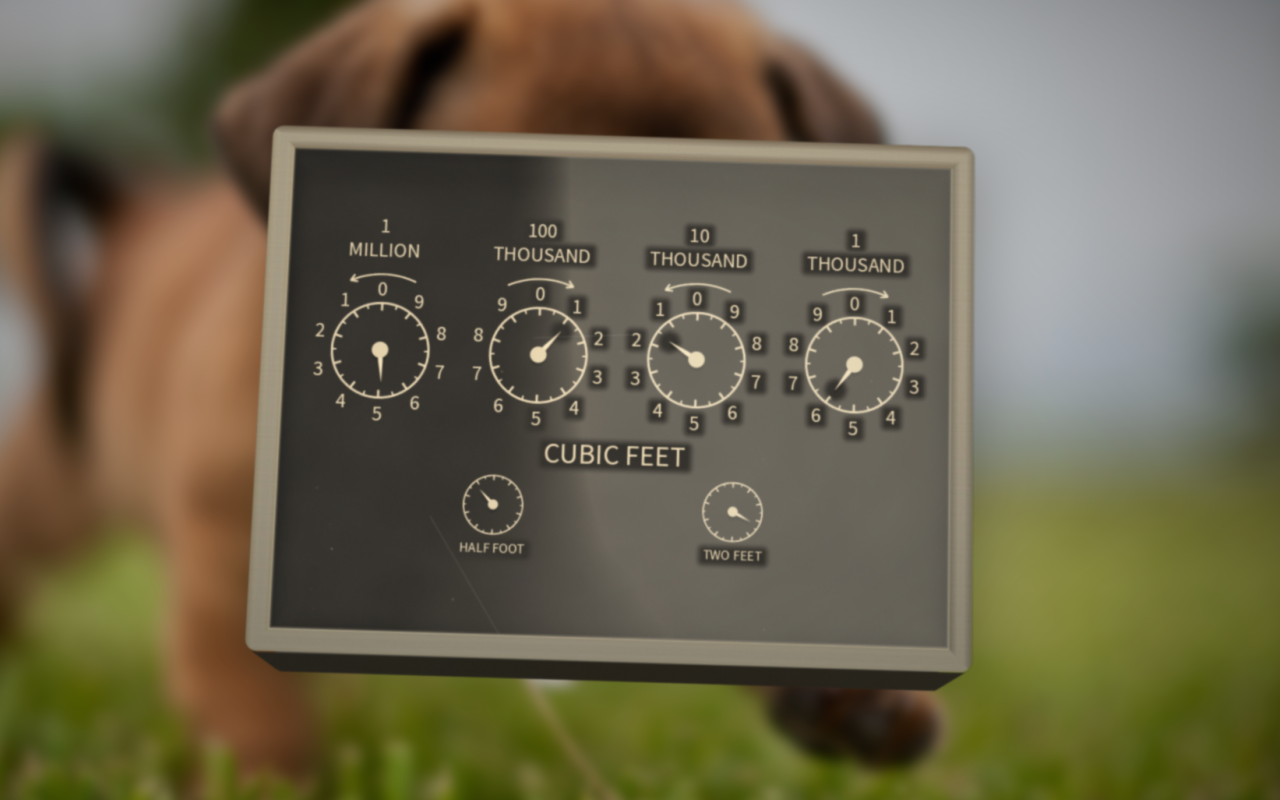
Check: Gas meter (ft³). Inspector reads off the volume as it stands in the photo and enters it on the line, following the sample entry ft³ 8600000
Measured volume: ft³ 511600
